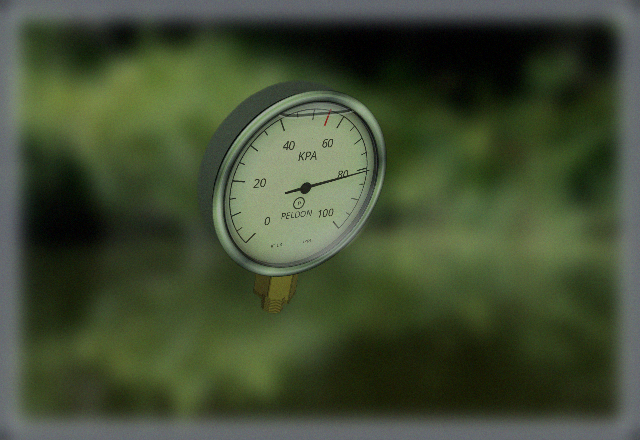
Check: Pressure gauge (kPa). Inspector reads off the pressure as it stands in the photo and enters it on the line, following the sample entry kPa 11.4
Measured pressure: kPa 80
